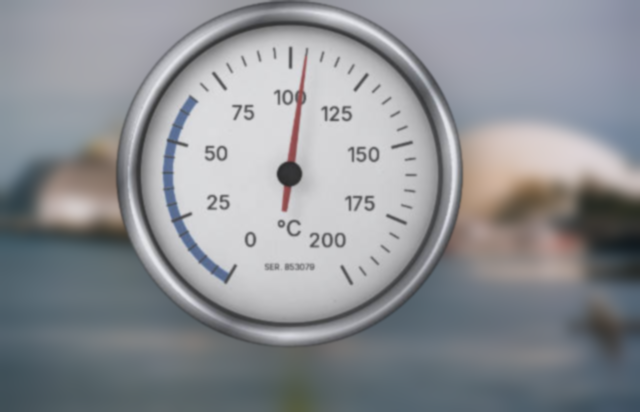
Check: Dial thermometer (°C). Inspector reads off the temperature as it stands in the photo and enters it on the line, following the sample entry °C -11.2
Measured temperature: °C 105
